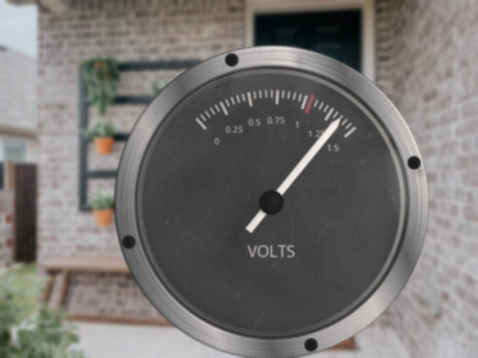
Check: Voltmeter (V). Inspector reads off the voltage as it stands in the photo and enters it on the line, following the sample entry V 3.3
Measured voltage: V 1.35
